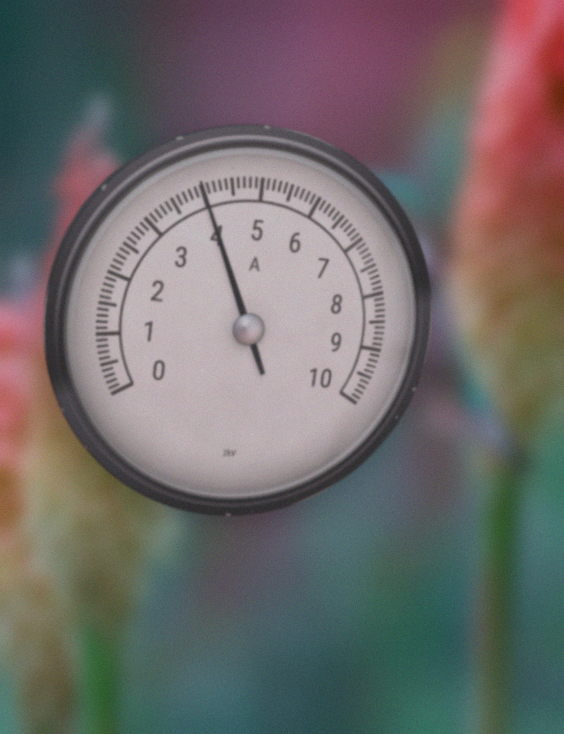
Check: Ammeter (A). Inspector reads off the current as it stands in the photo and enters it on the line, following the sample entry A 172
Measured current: A 4
